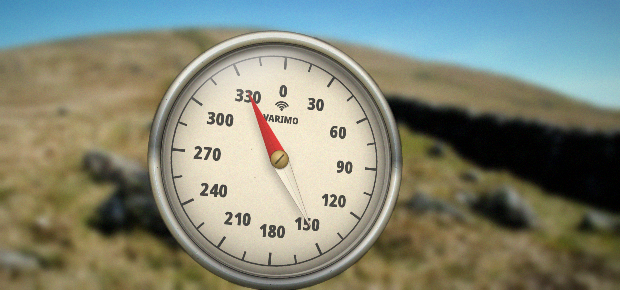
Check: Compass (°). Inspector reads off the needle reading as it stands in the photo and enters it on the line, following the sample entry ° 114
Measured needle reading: ° 330
